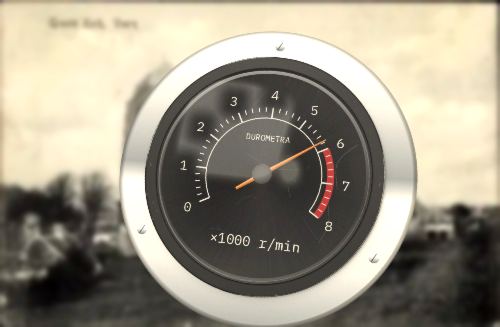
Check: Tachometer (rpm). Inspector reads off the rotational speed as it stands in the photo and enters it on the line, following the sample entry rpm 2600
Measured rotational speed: rpm 5800
